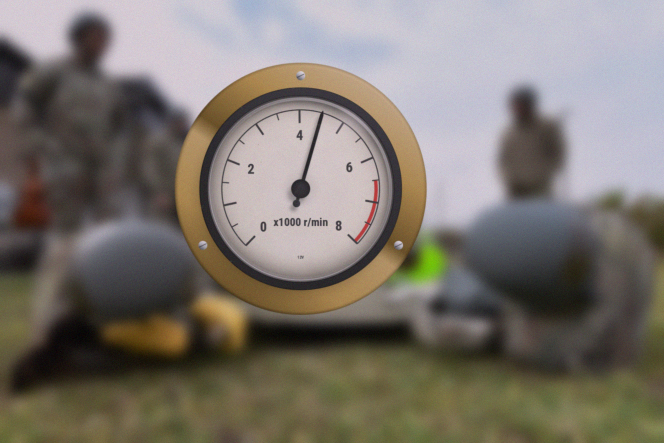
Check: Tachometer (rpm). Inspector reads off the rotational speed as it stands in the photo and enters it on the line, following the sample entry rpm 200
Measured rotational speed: rpm 4500
